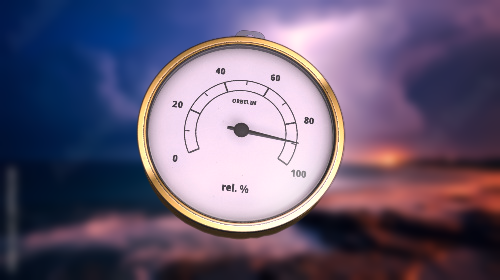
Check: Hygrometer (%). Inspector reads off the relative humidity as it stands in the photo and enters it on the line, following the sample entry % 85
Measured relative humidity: % 90
